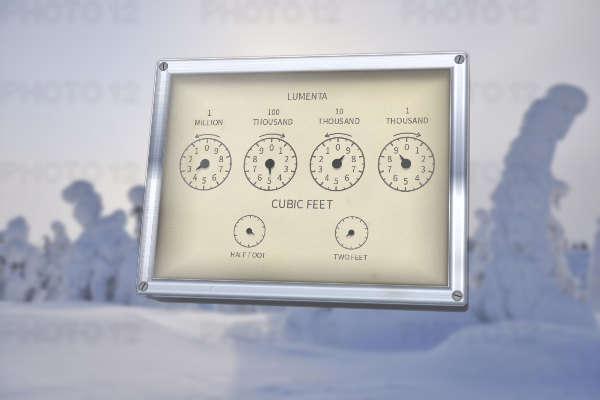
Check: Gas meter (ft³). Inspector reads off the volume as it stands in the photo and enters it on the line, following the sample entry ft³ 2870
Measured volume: ft³ 348900
